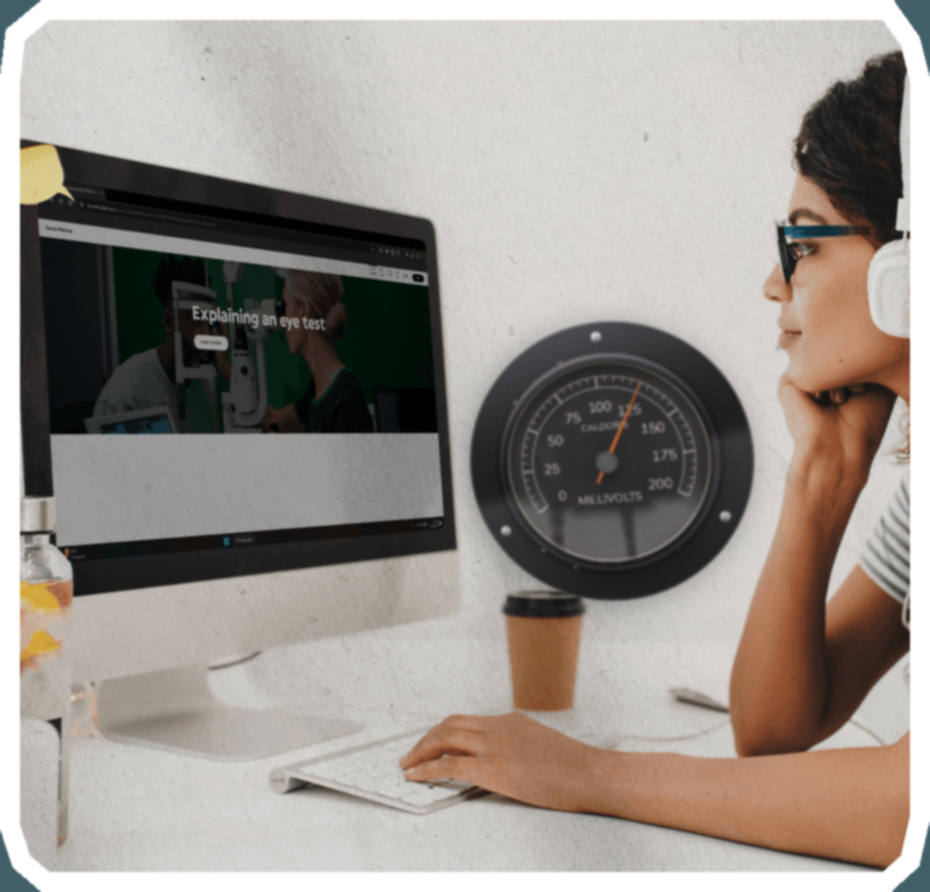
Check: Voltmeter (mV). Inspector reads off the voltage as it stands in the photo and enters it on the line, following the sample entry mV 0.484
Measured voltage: mV 125
